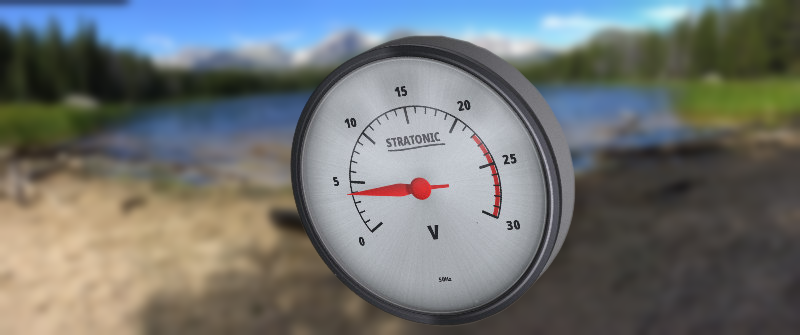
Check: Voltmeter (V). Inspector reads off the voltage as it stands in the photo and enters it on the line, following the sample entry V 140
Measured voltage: V 4
